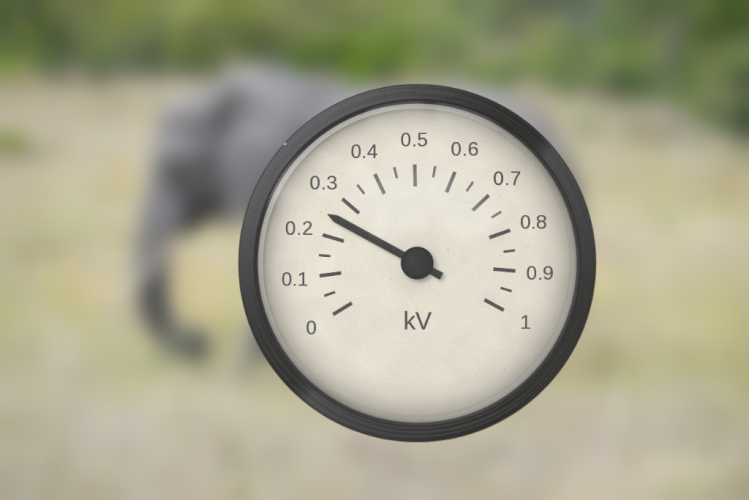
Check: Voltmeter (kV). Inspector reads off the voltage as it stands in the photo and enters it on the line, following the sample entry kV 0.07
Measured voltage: kV 0.25
